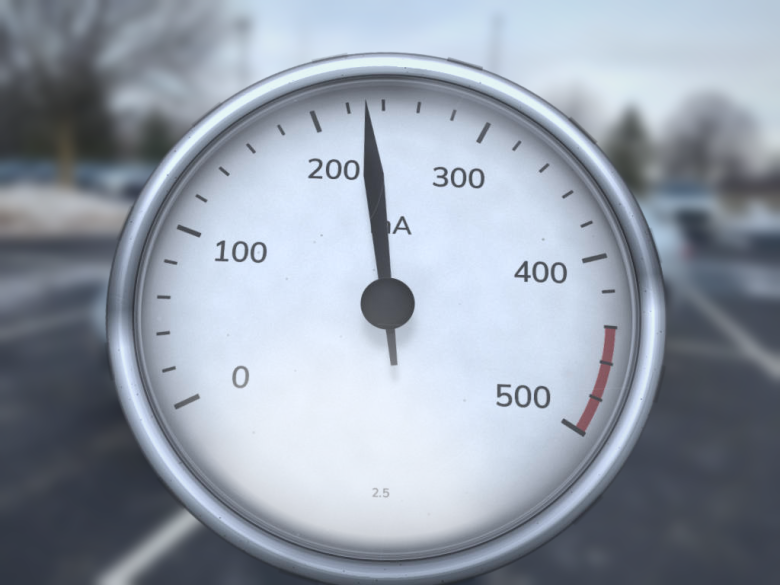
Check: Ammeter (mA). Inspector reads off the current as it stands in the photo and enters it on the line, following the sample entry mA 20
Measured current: mA 230
